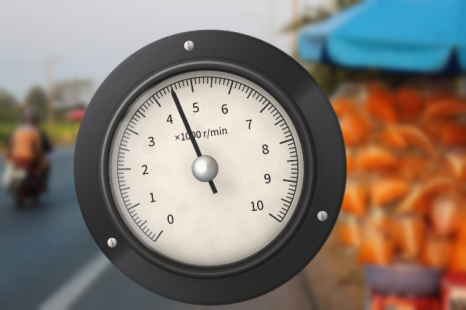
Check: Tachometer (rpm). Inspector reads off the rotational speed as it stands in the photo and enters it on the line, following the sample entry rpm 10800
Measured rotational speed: rpm 4500
